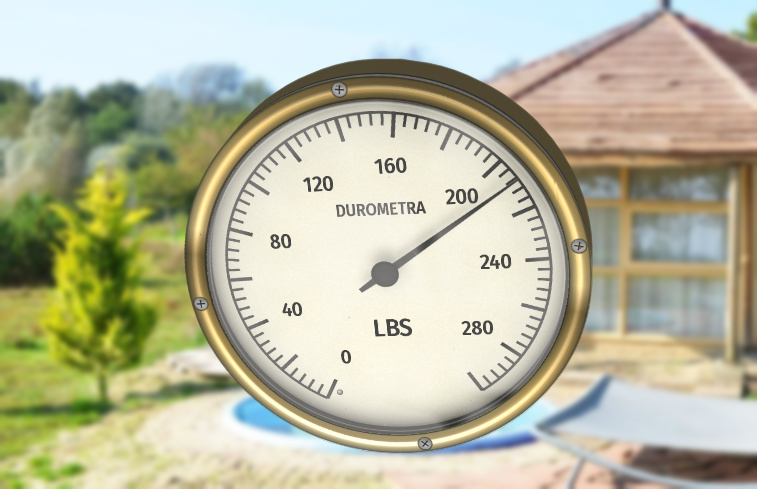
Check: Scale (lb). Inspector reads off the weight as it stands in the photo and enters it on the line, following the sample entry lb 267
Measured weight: lb 208
